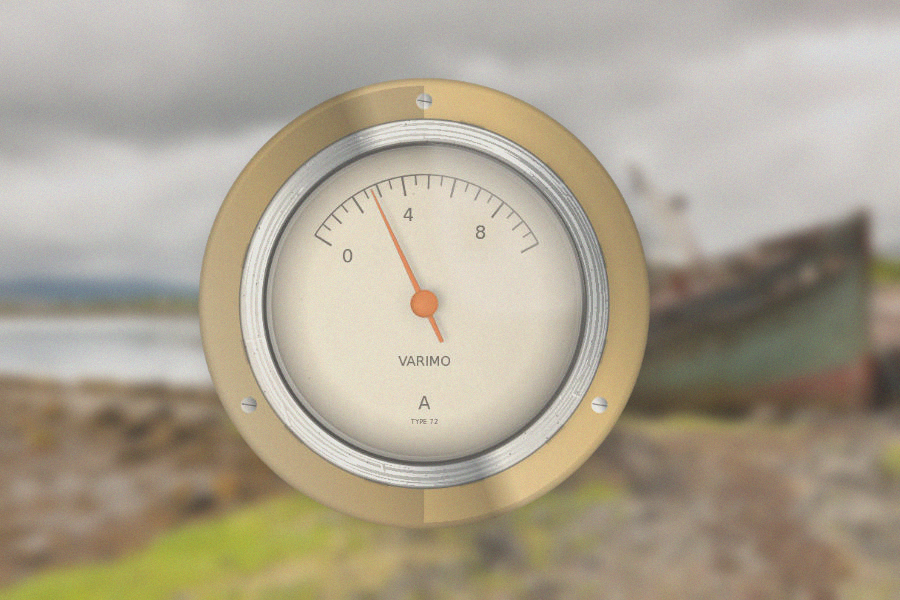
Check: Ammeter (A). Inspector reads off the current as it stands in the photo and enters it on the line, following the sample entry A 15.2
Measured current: A 2.75
